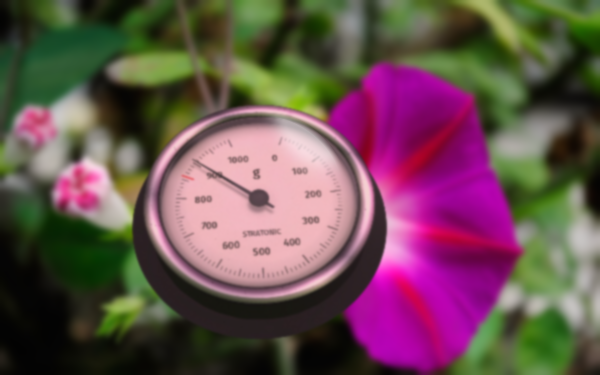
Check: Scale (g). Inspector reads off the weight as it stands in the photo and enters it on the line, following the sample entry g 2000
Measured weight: g 900
